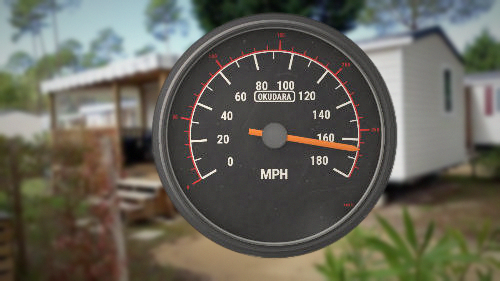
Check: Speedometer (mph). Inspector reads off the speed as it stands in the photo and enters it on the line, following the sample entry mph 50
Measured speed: mph 165
